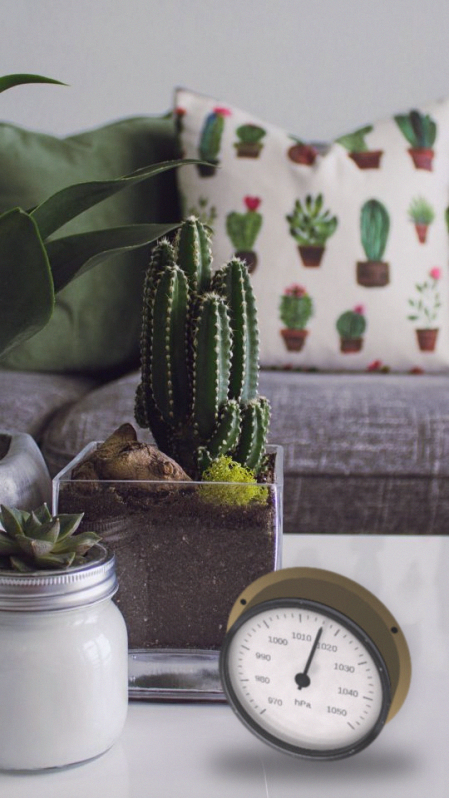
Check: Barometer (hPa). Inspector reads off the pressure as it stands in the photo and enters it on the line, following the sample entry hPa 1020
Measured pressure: hPa 1016
